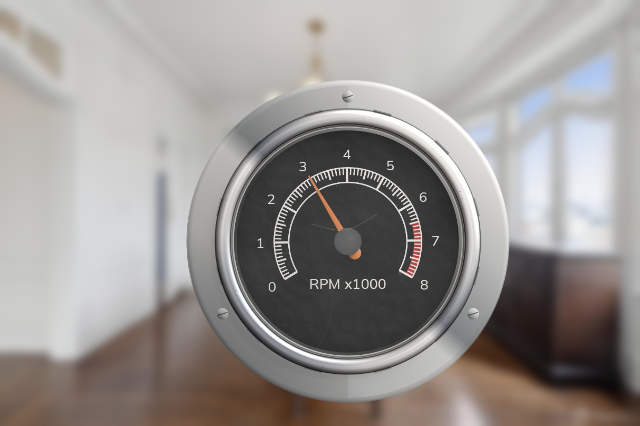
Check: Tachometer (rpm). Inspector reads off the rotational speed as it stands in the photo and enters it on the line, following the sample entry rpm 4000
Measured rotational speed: rpm 3000
